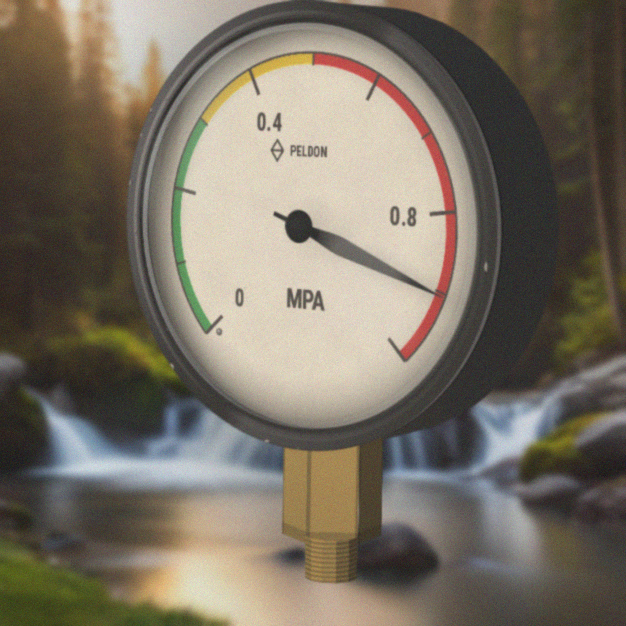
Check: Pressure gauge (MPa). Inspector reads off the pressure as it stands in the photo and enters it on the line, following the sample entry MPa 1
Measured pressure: MPa 0.9
